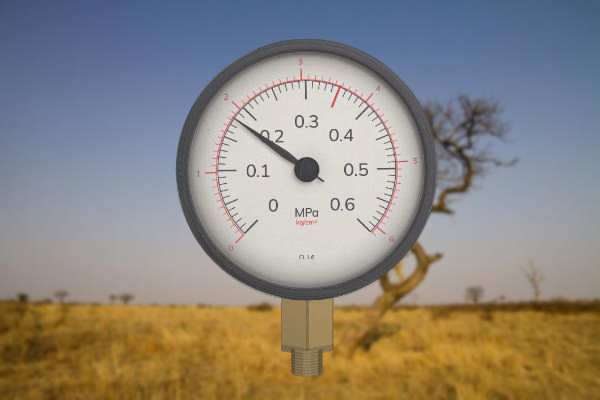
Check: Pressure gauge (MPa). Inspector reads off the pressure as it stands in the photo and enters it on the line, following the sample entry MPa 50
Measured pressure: MPa 0.18
